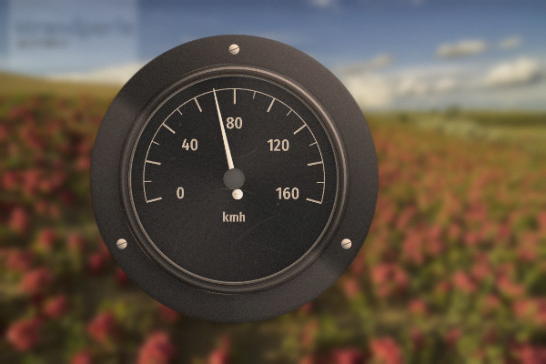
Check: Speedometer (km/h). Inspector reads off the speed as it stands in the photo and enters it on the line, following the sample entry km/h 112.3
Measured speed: km/h 70
